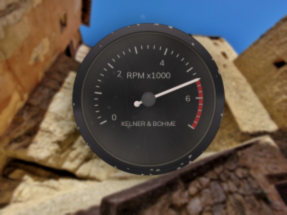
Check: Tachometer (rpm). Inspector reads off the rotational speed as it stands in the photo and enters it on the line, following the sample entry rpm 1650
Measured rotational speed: rpm 5400
